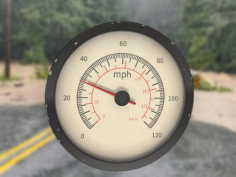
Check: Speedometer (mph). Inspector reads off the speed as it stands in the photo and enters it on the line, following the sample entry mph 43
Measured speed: mph 30
